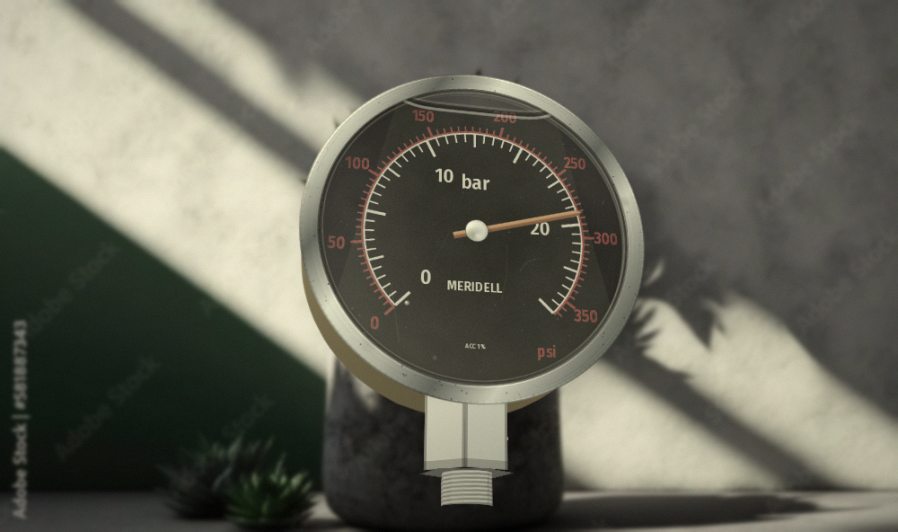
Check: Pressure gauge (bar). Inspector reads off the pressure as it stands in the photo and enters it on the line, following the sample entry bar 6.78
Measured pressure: bar 19.5
